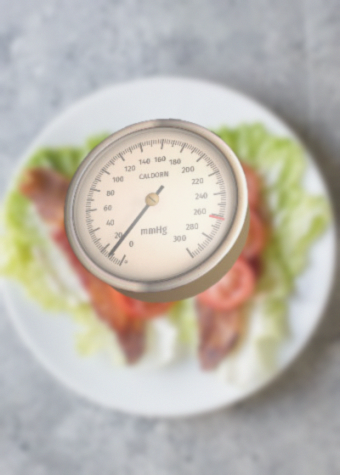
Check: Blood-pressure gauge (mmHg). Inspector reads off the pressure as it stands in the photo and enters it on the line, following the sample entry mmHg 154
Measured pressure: mmHg 10
